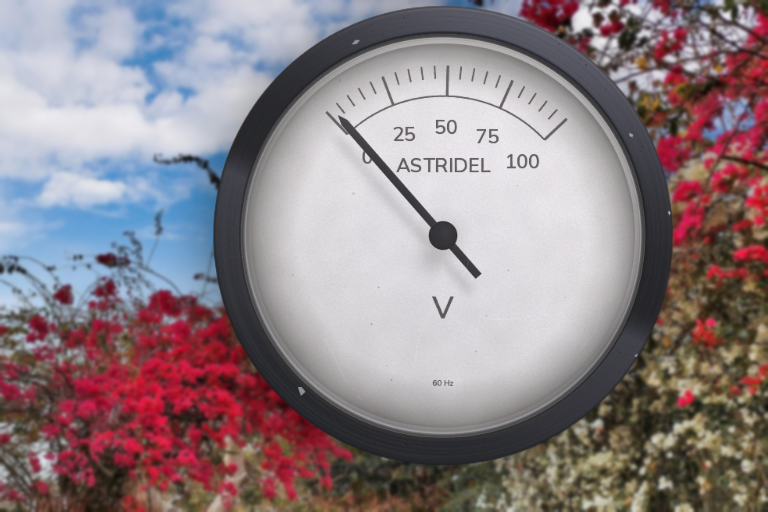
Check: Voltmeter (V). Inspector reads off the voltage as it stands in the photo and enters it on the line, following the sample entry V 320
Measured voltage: V 2.5
